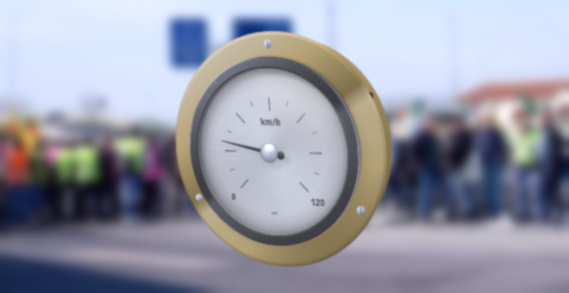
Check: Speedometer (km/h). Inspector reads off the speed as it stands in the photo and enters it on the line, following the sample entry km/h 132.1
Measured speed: km/h 25
